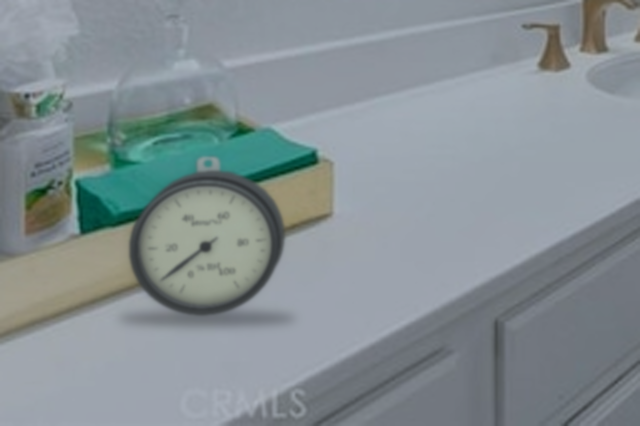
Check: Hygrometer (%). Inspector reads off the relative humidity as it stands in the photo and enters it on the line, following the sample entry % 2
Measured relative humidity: % 8
